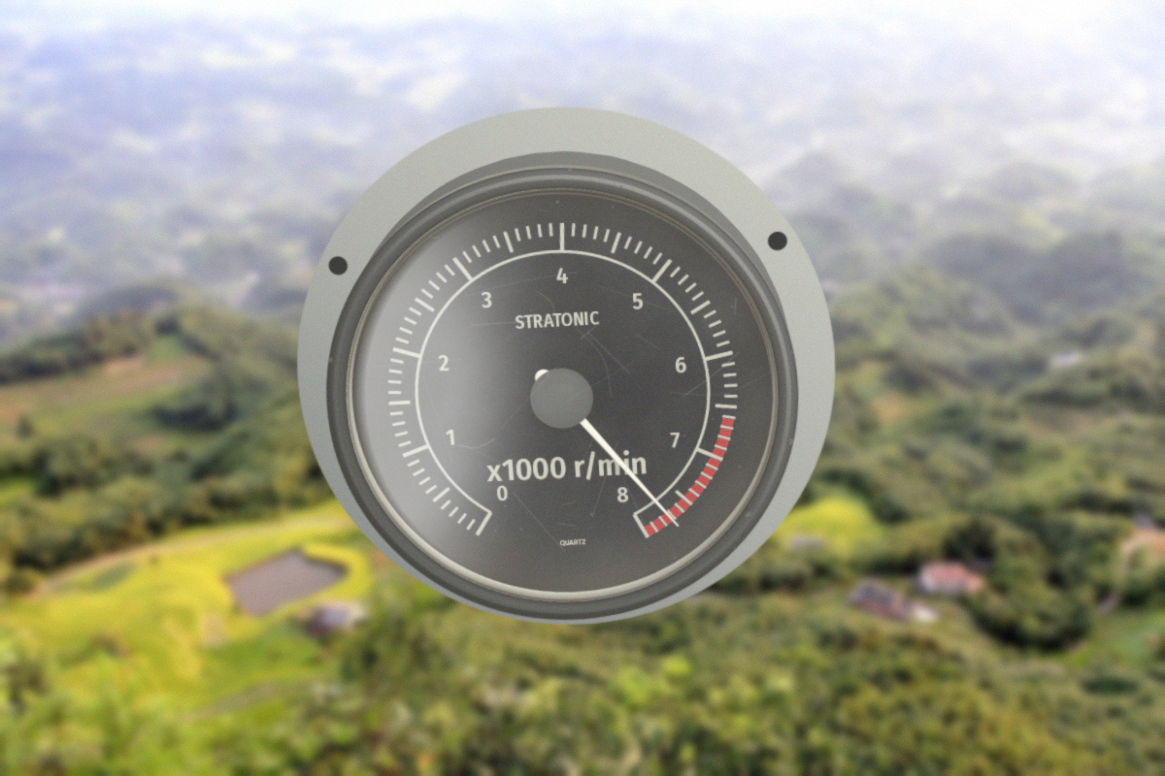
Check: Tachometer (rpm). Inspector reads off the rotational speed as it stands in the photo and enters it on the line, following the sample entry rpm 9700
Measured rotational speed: rpm 7700
